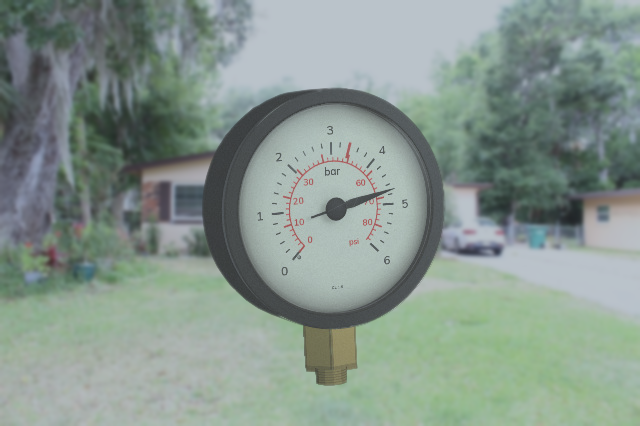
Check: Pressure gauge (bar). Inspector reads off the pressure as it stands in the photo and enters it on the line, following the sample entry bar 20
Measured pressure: bar 4.7
